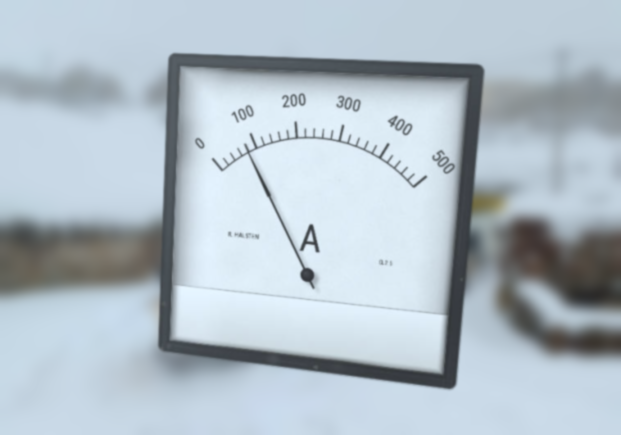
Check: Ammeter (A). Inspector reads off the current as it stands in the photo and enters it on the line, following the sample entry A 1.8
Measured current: A 80
